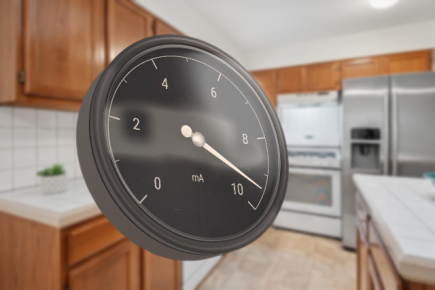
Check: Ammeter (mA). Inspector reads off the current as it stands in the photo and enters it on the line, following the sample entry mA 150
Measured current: mA 9.5
